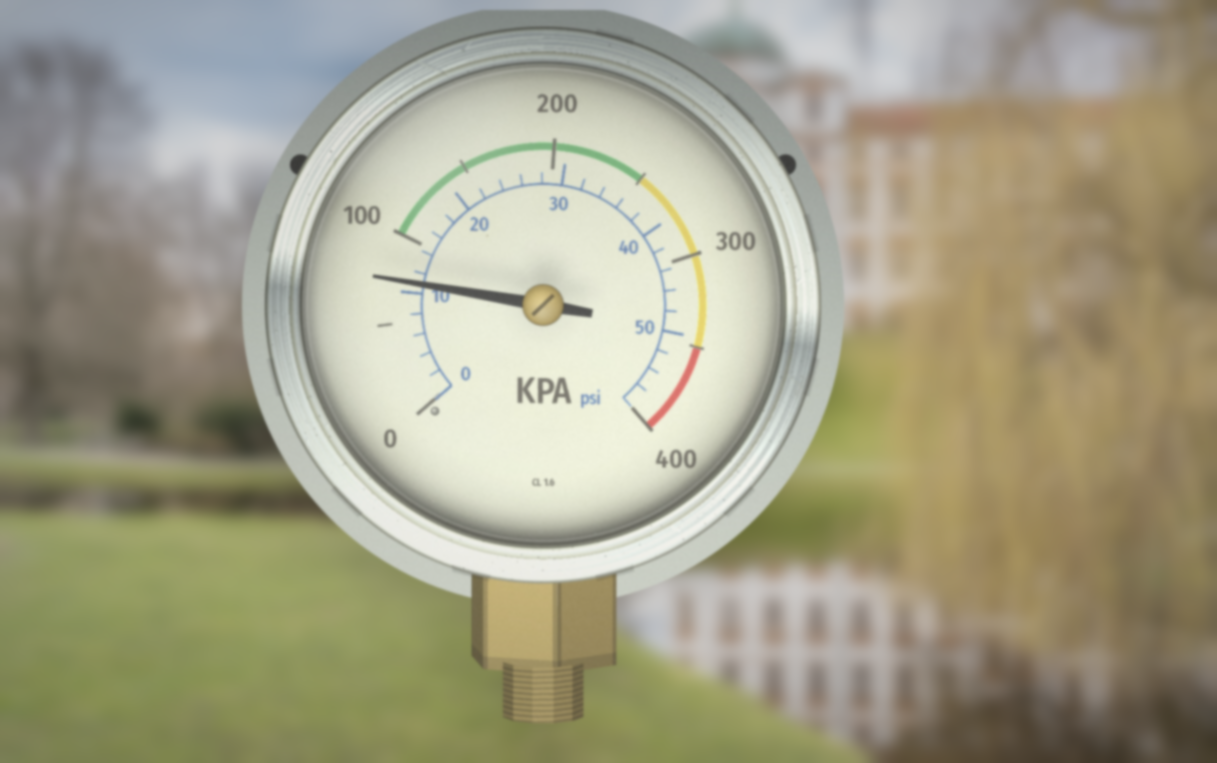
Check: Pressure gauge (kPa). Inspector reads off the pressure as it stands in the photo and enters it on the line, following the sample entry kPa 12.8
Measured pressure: kPa 75
